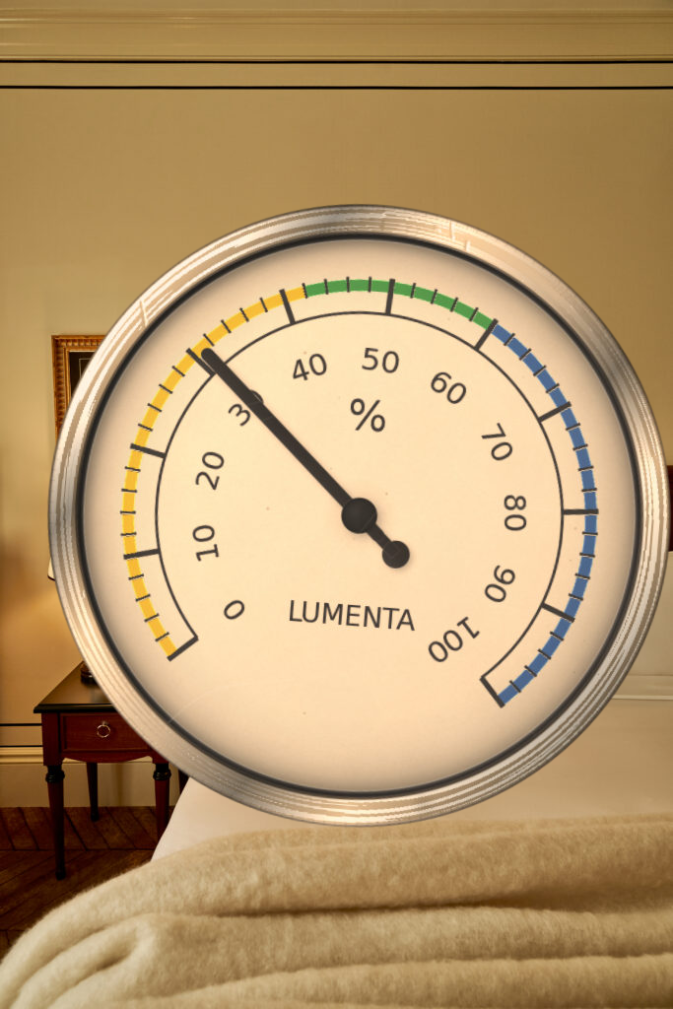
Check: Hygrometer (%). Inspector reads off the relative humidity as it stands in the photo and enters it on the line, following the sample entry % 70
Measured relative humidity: % 31
